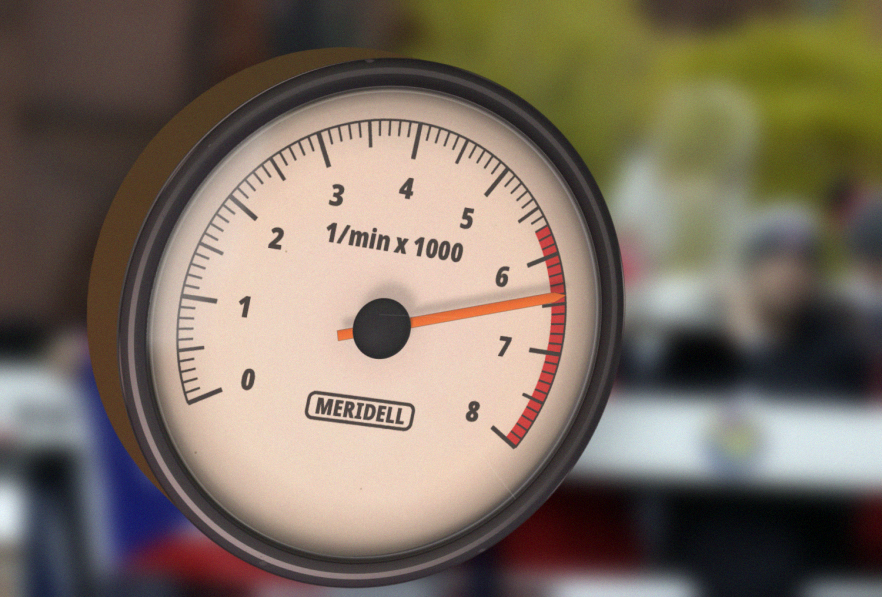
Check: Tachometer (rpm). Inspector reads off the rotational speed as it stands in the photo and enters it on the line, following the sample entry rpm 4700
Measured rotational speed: rpm 6400
